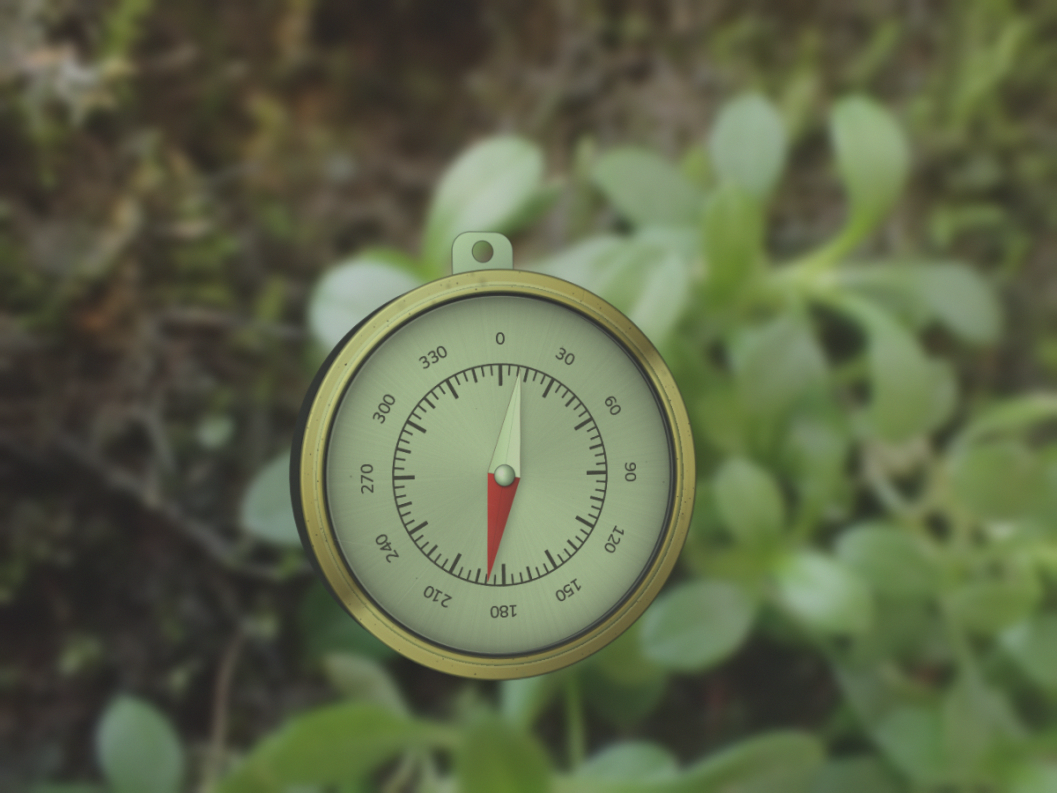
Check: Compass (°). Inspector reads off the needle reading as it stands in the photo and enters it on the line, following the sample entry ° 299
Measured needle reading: ° 190
